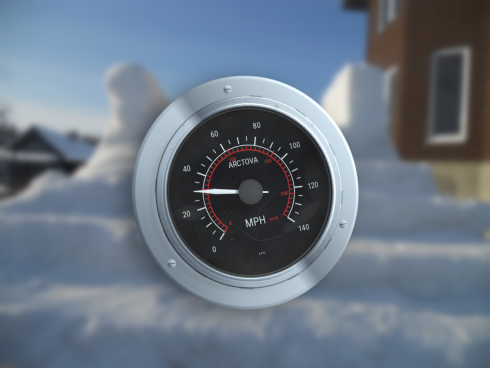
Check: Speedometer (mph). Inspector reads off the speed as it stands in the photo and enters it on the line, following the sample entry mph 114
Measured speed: mph 30
